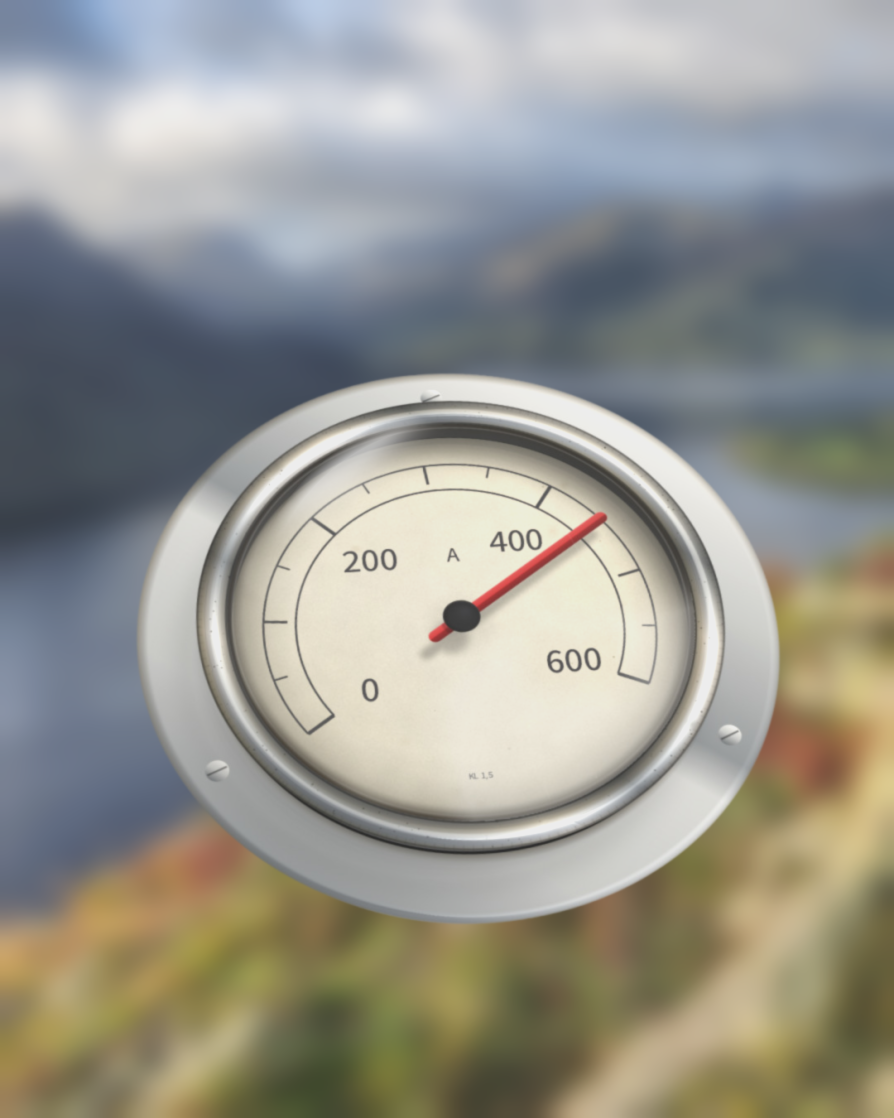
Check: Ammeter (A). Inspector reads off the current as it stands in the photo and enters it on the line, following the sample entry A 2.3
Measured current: A 450
